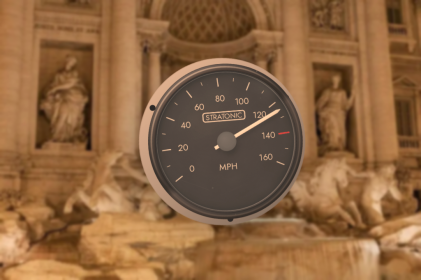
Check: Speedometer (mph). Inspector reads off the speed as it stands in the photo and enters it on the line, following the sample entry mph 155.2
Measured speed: mph 125
